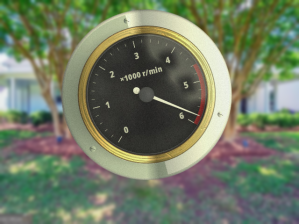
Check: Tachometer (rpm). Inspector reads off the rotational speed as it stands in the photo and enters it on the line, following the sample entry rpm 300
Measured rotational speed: rpm 5800
